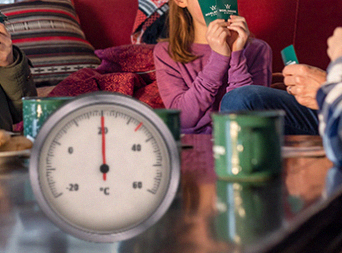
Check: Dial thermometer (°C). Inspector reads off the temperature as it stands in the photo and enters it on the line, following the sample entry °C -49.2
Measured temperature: °C 20
